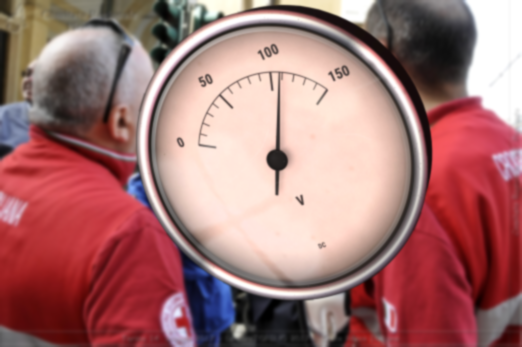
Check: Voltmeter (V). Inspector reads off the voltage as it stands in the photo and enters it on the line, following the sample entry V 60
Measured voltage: V 110
